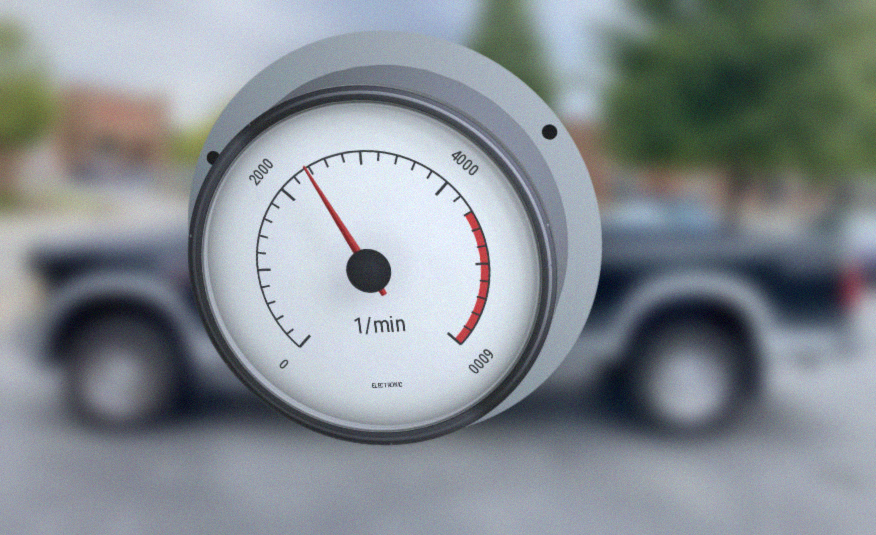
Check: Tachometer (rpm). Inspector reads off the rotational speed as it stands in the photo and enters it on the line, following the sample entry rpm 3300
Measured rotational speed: rpm 2400
